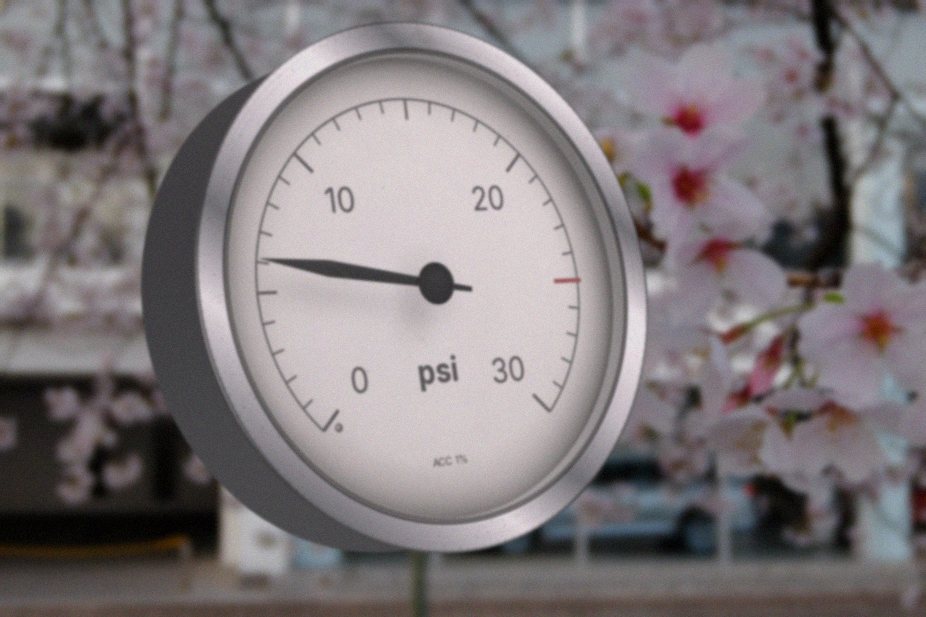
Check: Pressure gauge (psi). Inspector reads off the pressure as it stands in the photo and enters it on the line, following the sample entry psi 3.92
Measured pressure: psi 6
